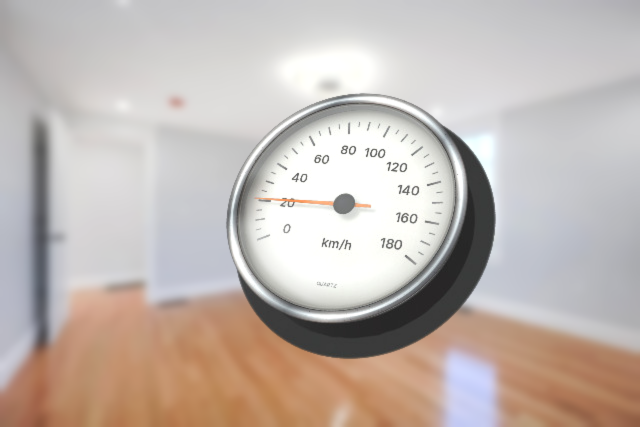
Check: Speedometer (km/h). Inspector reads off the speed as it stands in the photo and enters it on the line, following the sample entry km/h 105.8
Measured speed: km/h 20
